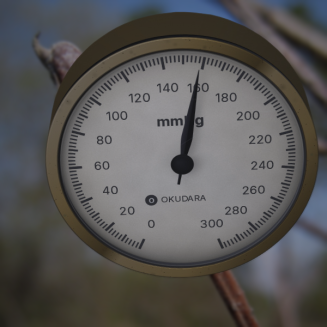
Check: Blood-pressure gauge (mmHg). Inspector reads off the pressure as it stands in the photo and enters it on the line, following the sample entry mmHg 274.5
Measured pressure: mmHg 158
